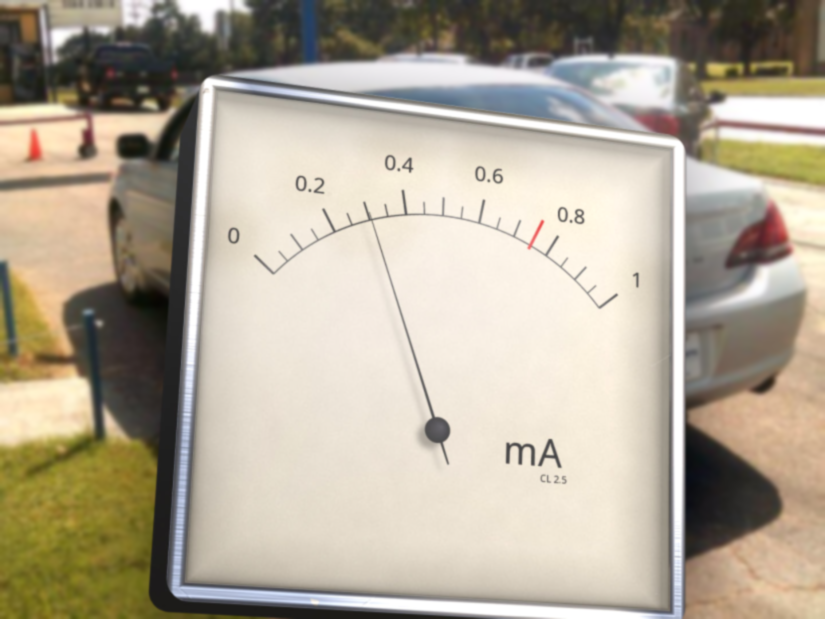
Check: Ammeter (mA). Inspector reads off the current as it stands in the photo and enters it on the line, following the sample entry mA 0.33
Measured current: mA 0.3
